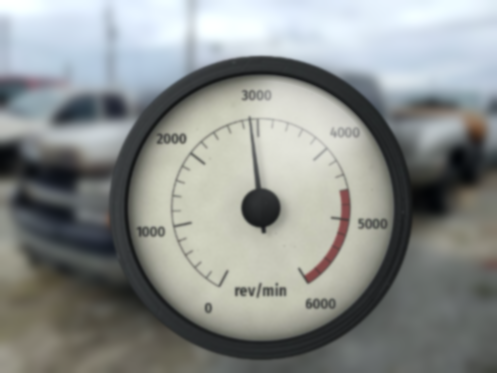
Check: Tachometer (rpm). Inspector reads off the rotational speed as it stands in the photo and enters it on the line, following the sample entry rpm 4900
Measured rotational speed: rpm 2900
